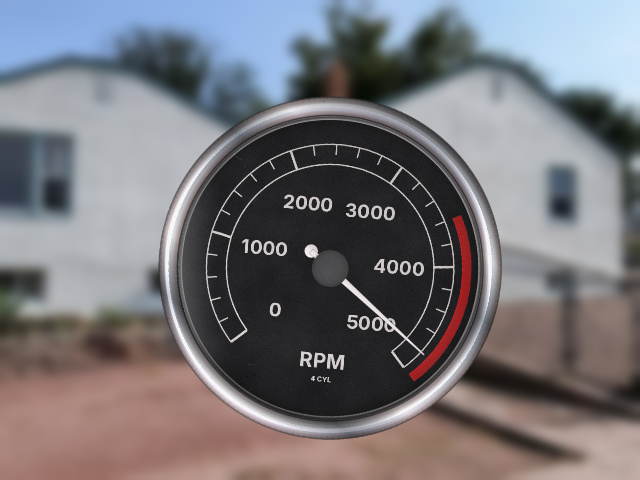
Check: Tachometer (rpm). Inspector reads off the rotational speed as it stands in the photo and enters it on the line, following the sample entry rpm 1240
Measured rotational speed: rpm 4800
